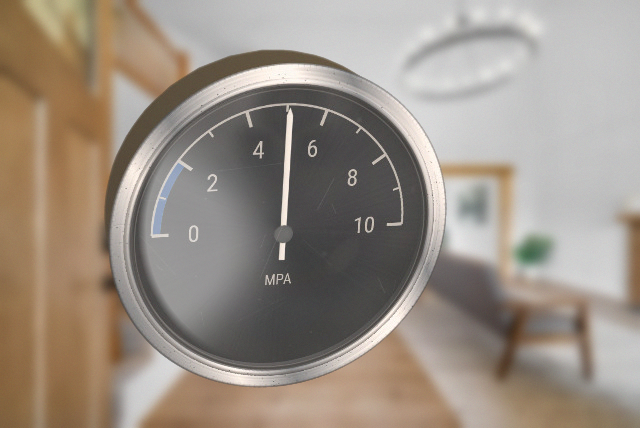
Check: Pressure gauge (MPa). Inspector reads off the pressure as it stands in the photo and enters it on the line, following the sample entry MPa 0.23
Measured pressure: MPa 5
